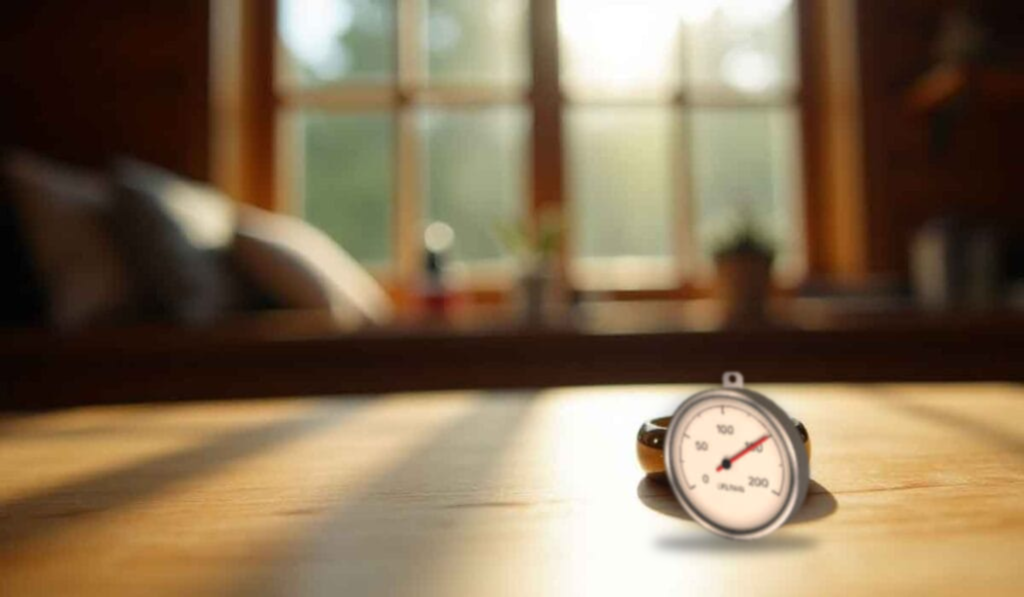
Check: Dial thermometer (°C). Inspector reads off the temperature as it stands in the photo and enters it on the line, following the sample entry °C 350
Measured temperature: °C 150
